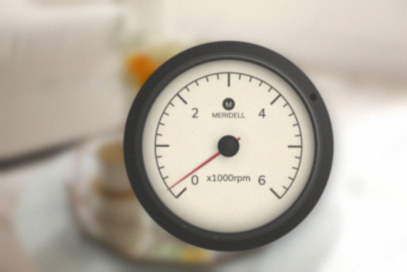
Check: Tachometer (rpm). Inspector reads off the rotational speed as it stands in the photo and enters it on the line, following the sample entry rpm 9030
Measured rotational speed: rpm 200
